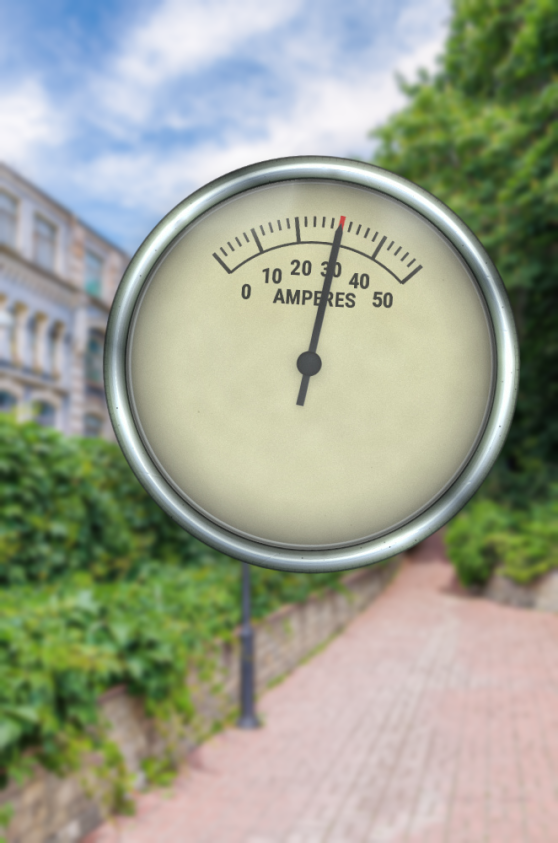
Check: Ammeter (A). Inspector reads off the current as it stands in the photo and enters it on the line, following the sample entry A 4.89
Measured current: A 30
